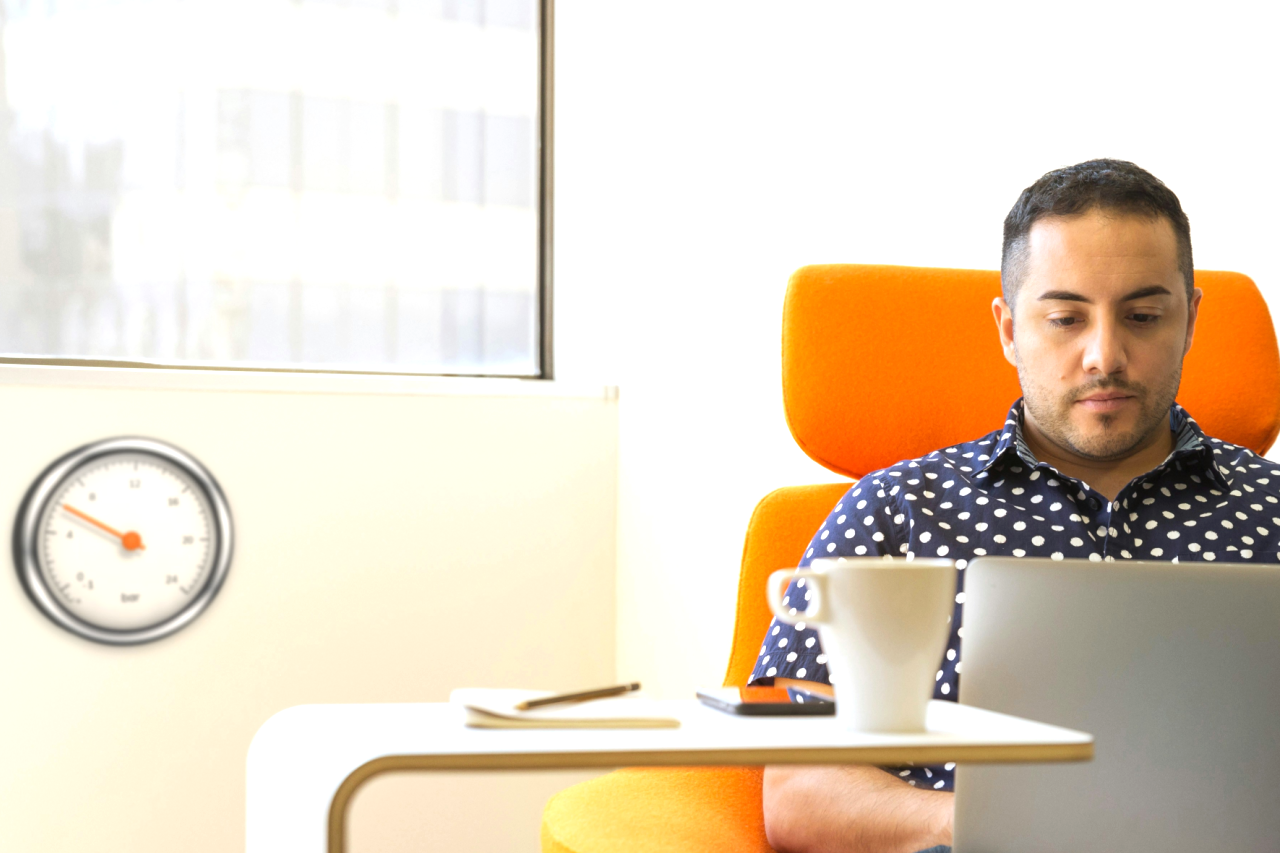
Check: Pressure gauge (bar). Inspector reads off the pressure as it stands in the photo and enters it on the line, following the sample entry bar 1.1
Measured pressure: bar 6
